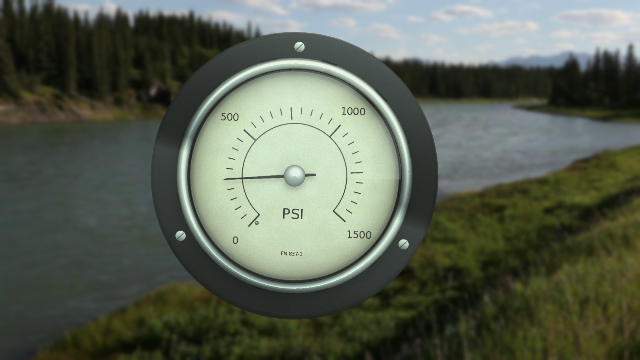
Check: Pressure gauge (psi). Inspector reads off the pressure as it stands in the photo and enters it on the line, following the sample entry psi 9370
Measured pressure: psi 250
